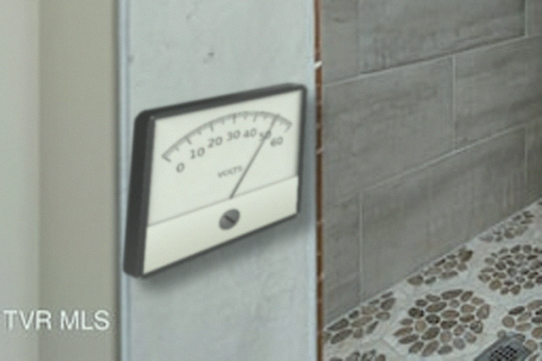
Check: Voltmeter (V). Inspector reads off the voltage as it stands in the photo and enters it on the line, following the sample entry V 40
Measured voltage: V 50
